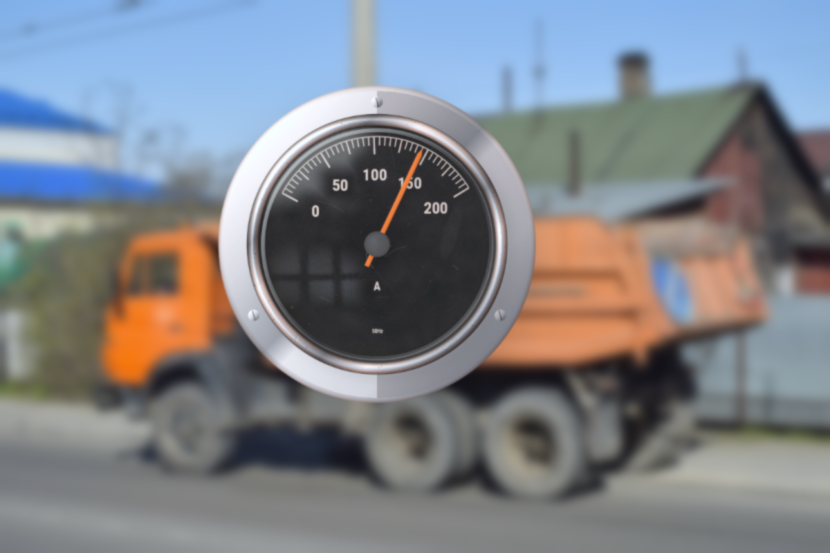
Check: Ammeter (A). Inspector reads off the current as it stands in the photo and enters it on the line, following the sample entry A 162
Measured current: A 145
